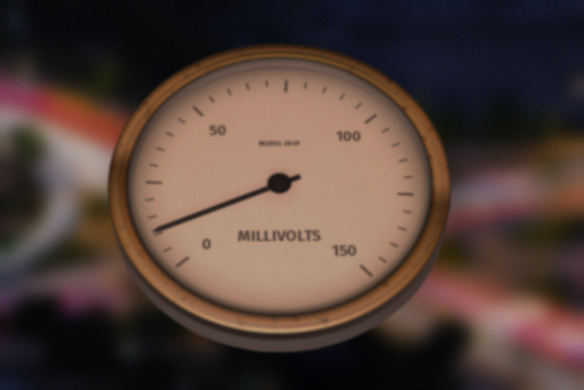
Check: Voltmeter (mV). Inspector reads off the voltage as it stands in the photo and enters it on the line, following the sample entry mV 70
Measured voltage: mV 10
